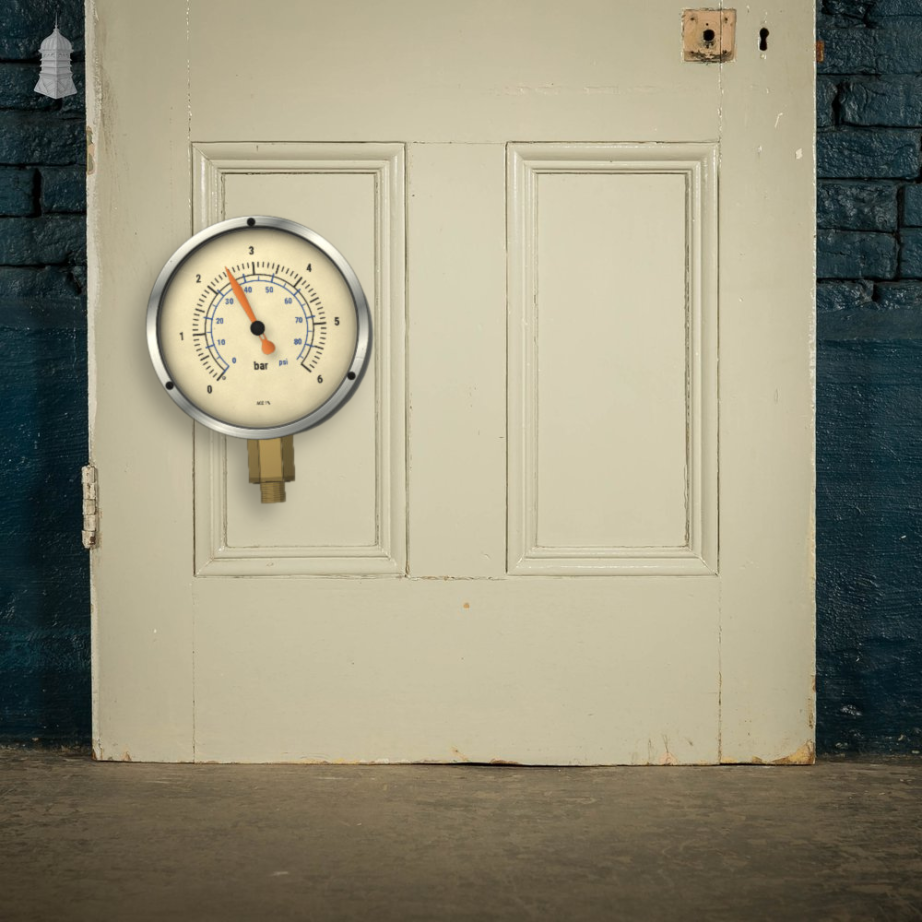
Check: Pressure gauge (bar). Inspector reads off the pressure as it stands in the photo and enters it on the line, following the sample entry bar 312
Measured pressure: bar 2.5
